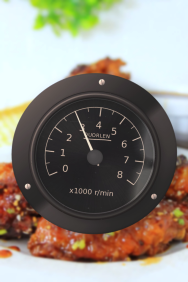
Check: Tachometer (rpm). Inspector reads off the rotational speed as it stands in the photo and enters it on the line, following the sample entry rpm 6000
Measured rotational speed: rpm 3000
